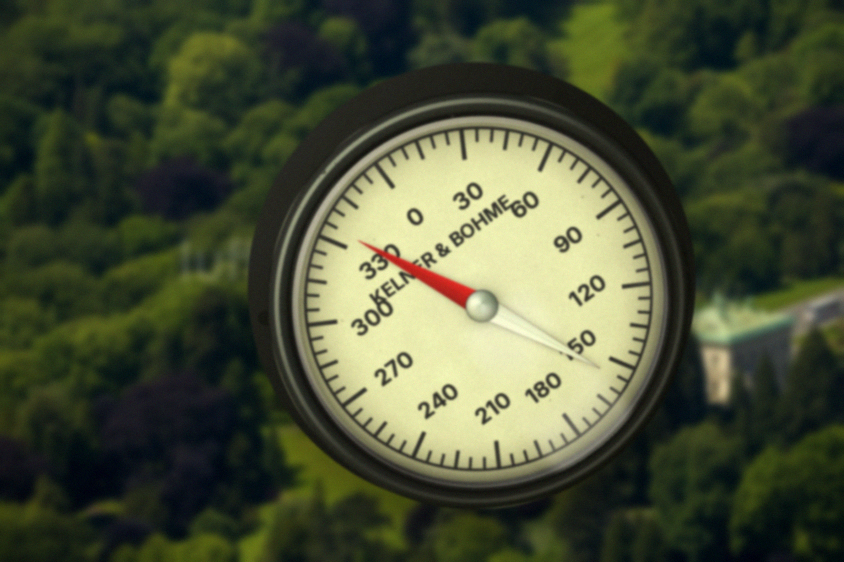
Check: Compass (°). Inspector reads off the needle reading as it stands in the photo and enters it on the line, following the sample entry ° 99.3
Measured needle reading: ° 335
